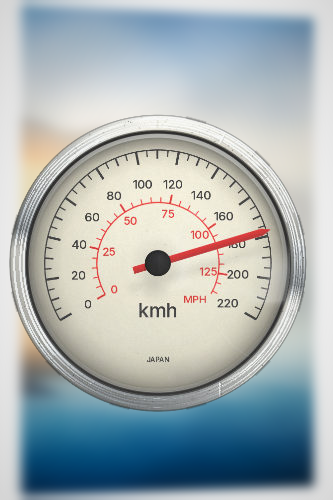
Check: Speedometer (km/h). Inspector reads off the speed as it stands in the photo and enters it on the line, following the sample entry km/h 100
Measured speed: km/h 177.5
